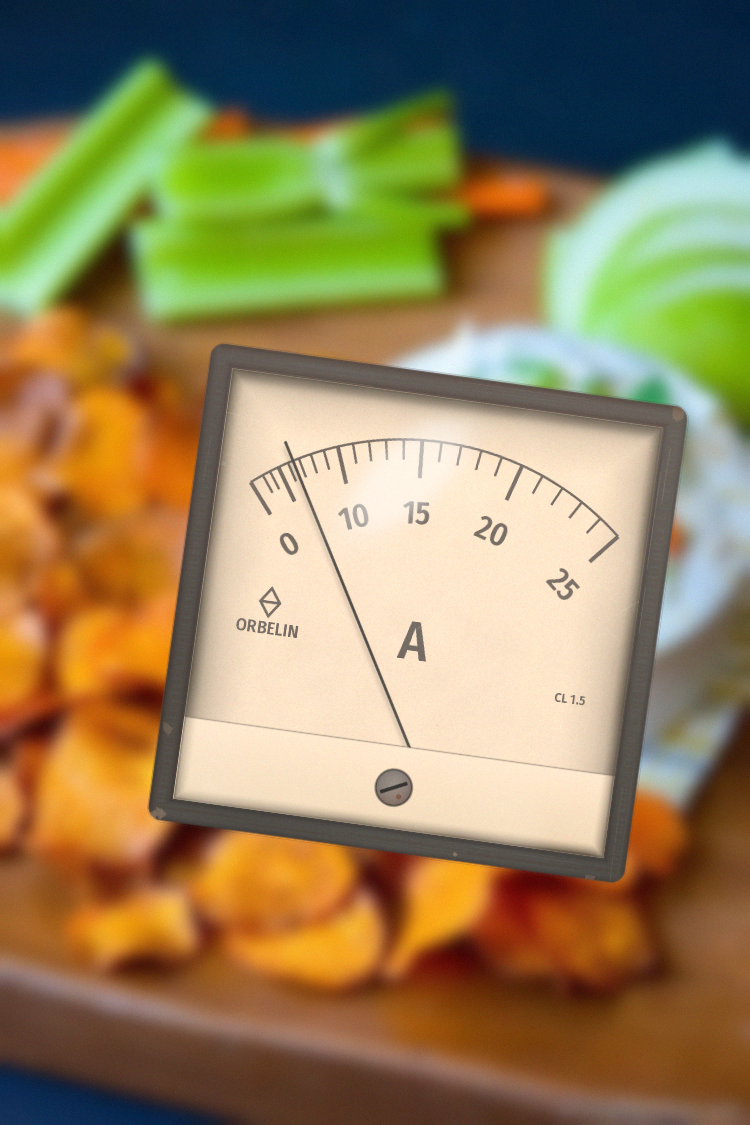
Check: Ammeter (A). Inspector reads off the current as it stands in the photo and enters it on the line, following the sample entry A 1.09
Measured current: A 6.5
